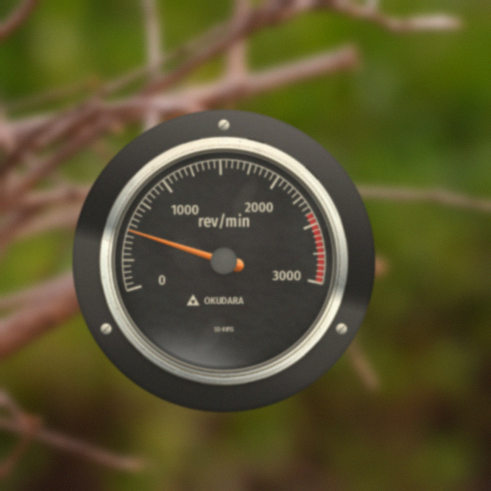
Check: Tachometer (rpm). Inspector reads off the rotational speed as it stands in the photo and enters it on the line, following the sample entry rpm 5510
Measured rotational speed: rpm 500
